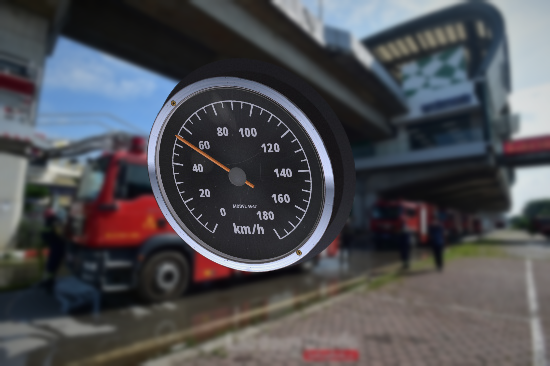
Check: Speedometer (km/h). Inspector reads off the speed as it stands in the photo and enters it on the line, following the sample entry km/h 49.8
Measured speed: km/h 55
